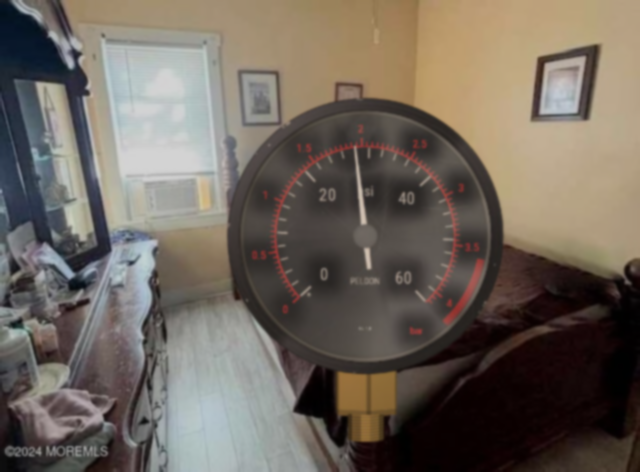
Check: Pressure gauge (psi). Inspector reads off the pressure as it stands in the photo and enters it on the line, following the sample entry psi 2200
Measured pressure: psi 28
